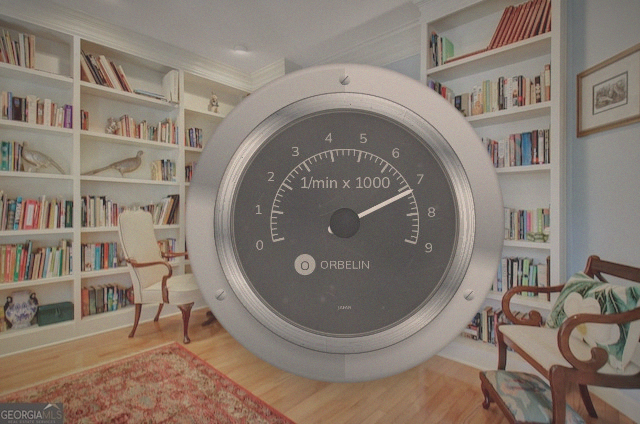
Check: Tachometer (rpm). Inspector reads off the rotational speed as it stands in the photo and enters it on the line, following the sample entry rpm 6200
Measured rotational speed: rpm 7200
